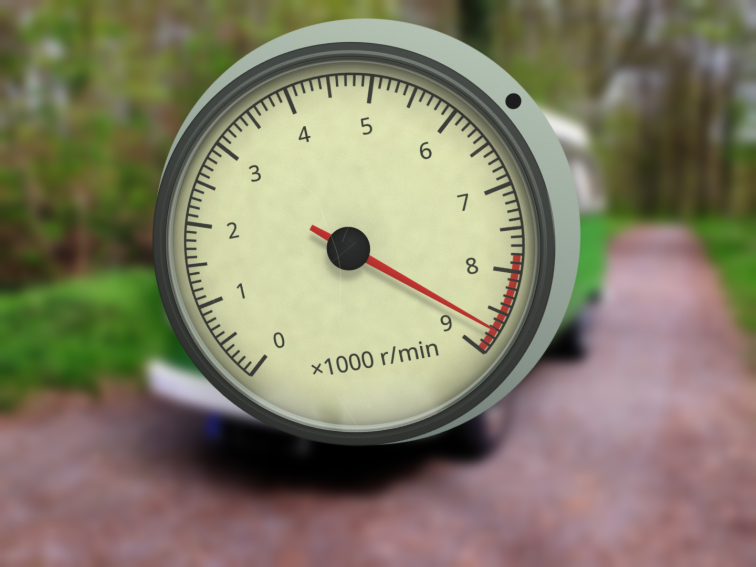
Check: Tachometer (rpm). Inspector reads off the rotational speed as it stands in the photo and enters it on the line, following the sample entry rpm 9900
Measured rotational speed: rpm 8700
